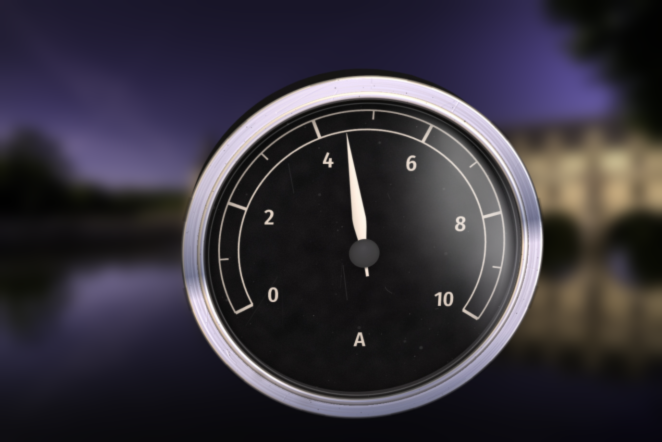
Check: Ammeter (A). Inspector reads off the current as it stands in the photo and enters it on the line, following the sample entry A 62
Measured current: A 4.5
